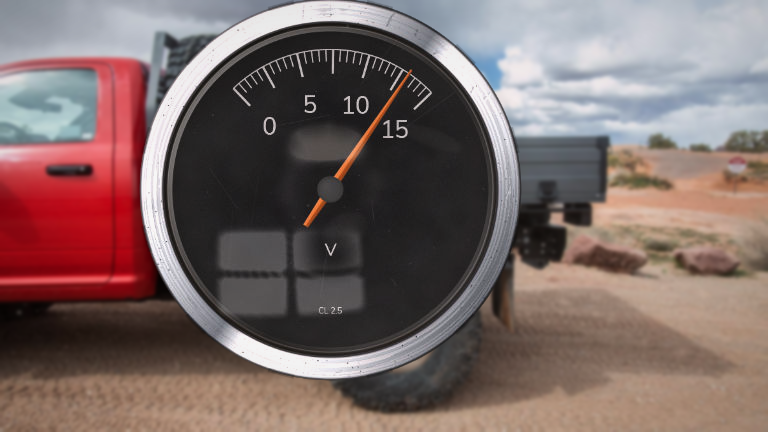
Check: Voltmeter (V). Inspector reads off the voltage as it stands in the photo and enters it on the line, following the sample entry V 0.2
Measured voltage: V 13
